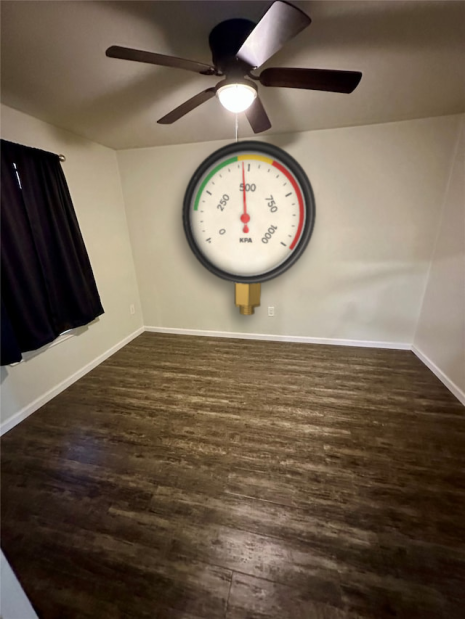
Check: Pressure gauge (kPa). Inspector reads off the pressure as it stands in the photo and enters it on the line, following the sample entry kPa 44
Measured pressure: kPa 475
